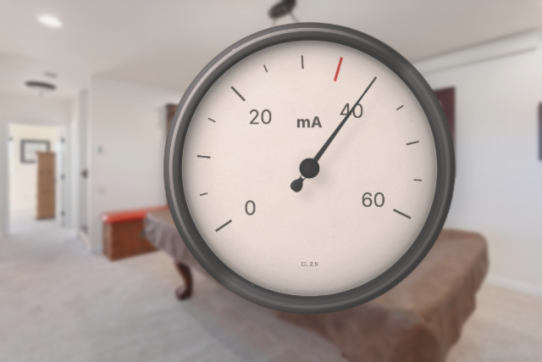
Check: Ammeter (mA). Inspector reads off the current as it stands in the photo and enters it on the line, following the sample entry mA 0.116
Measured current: mA 40
